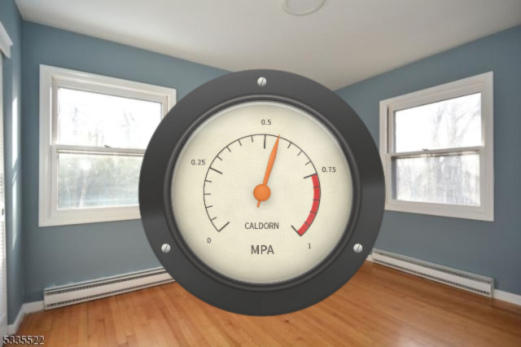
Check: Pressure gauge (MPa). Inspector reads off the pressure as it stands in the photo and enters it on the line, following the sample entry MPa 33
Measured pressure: MPa 0.55
